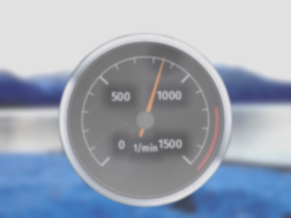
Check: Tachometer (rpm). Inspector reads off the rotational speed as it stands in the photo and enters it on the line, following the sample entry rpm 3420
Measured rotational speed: rpm 850
